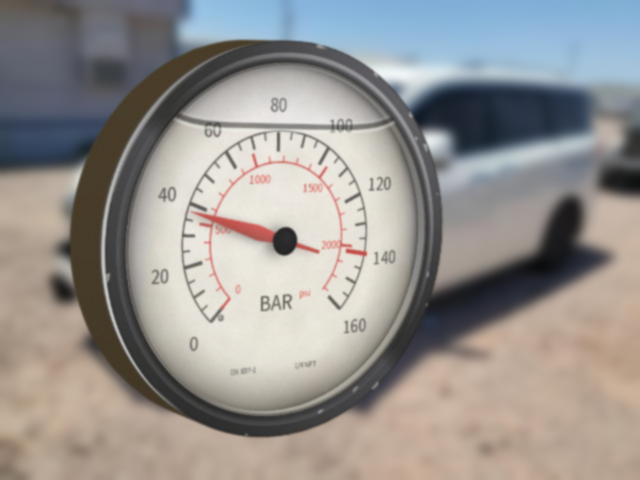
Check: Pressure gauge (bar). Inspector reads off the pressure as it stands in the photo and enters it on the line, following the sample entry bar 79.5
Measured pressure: bar 37.5
